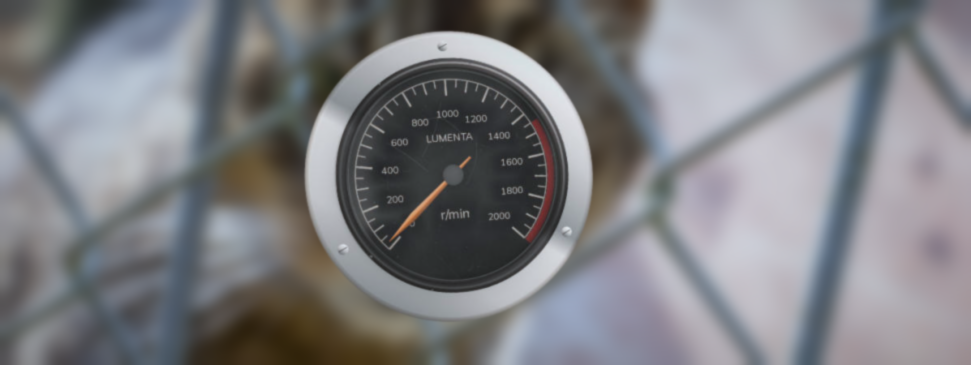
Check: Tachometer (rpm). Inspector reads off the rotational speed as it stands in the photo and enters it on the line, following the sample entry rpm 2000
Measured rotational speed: rpm 25
